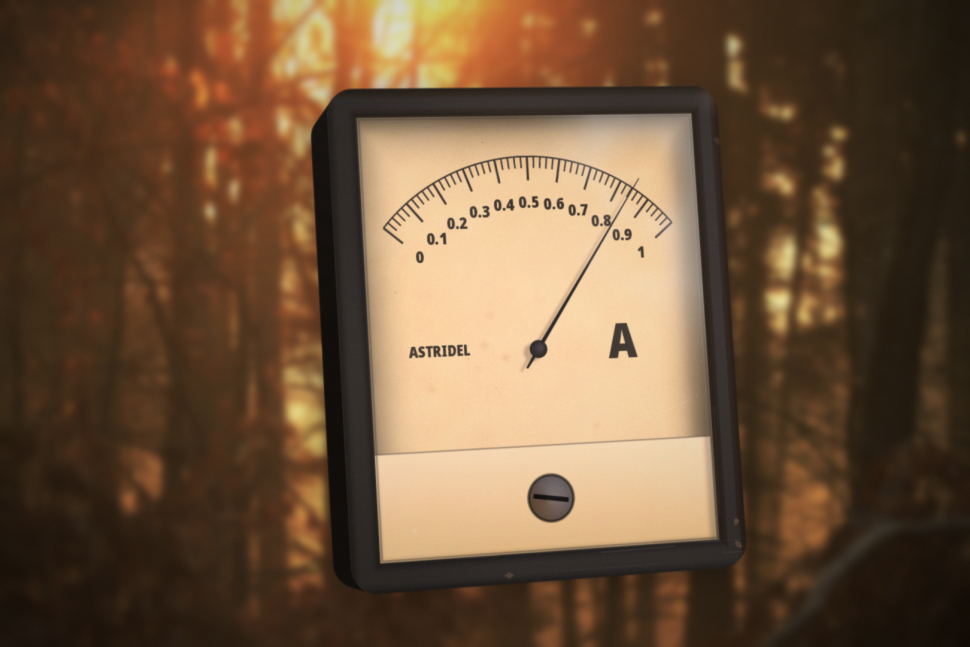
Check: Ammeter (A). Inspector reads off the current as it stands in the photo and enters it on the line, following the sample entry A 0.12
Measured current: A 0.84
